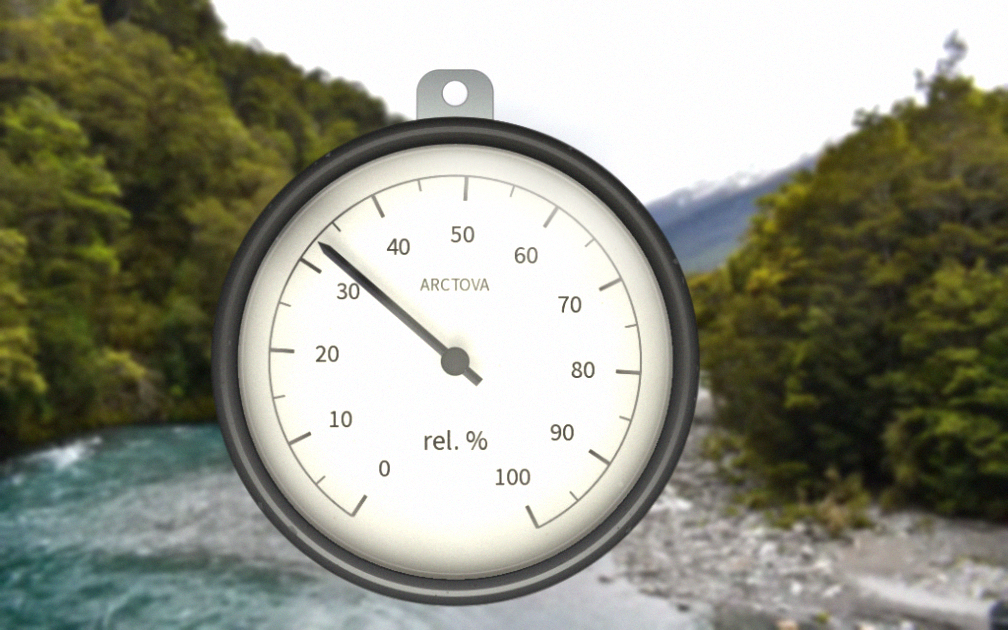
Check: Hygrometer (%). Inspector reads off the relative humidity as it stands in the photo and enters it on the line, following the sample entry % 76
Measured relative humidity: % 32.5
